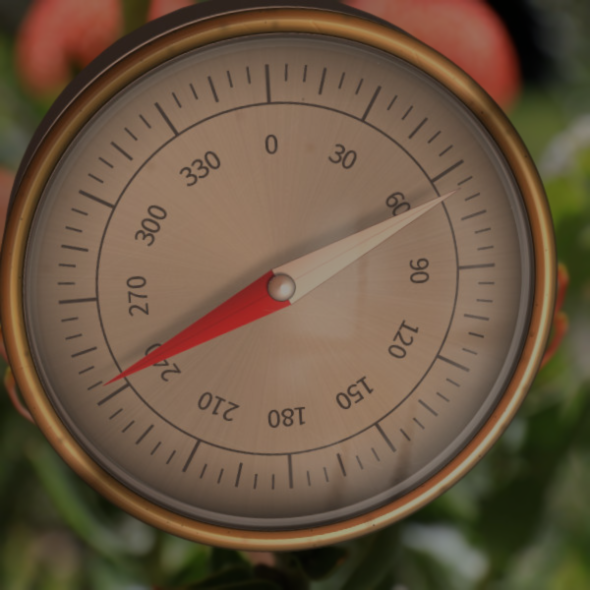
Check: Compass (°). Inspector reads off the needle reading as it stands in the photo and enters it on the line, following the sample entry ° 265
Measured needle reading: ° 245
